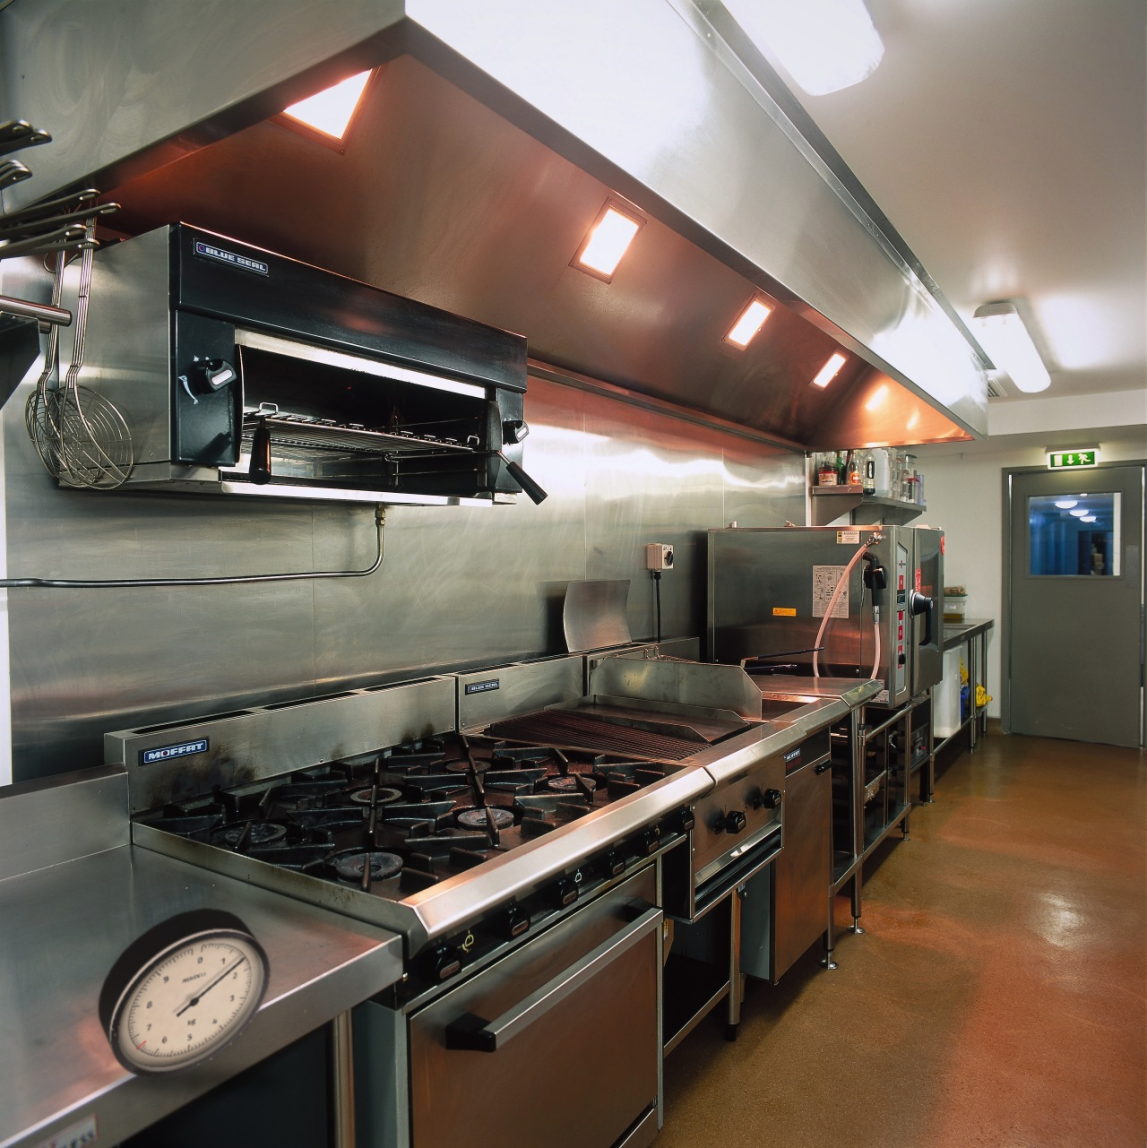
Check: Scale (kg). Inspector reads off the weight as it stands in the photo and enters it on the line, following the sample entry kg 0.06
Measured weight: kg 1.5
